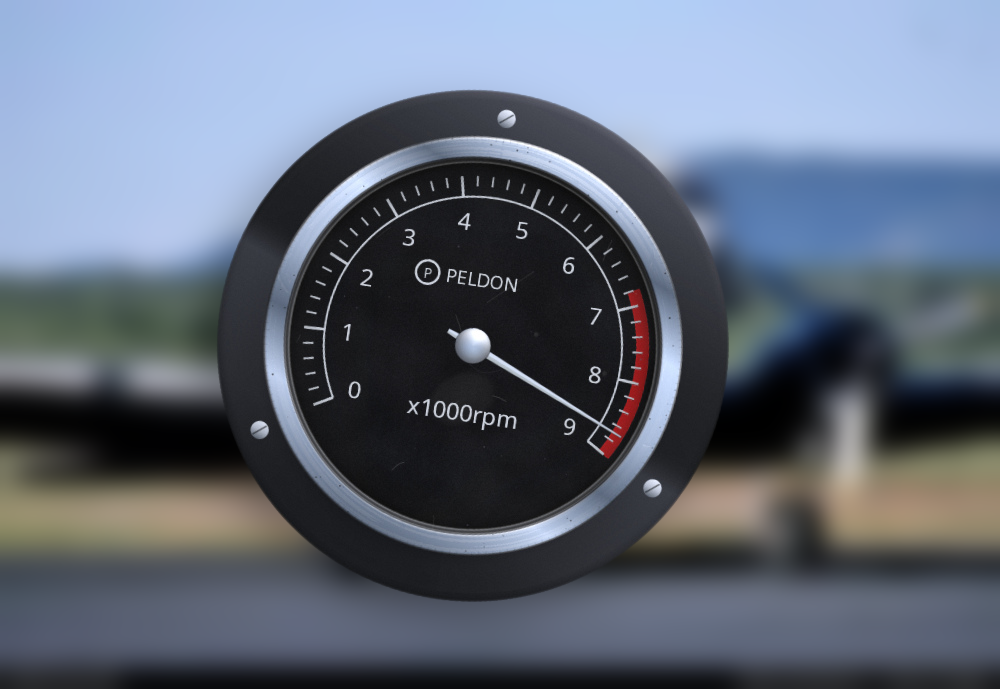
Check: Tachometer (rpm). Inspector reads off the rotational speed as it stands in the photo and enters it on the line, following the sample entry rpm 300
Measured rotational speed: rpm 8700
